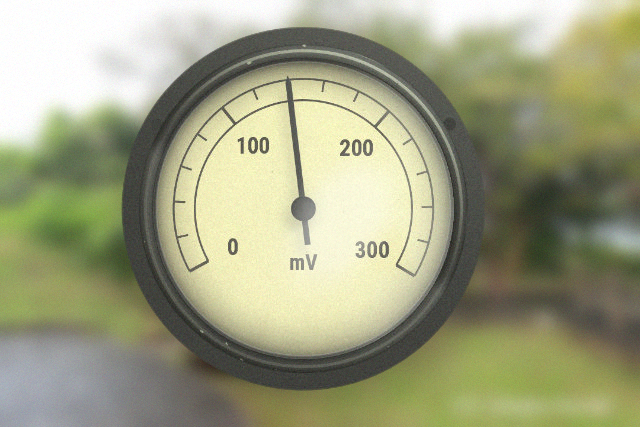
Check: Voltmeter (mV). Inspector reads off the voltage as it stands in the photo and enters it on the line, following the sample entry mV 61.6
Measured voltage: mV 140
